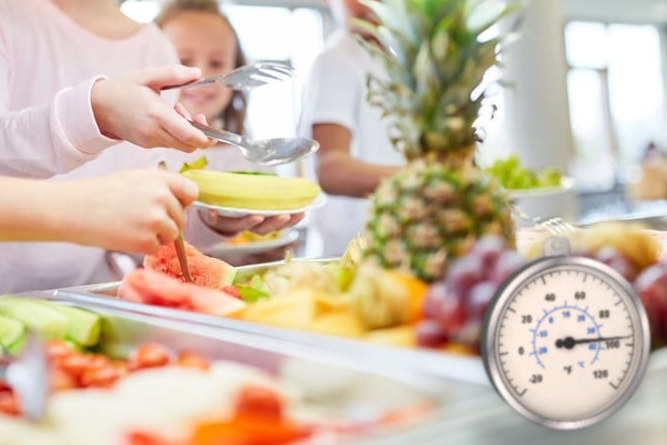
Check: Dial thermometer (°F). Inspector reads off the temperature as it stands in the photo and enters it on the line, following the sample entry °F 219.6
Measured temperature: °F 96
